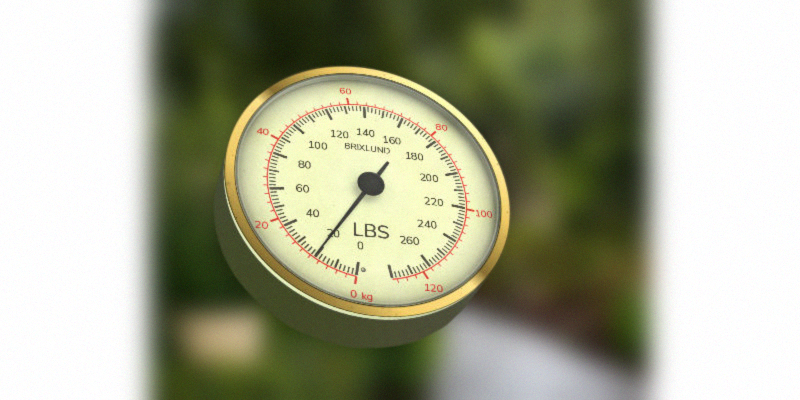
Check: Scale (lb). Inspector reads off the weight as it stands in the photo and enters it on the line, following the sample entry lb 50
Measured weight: lb 20
